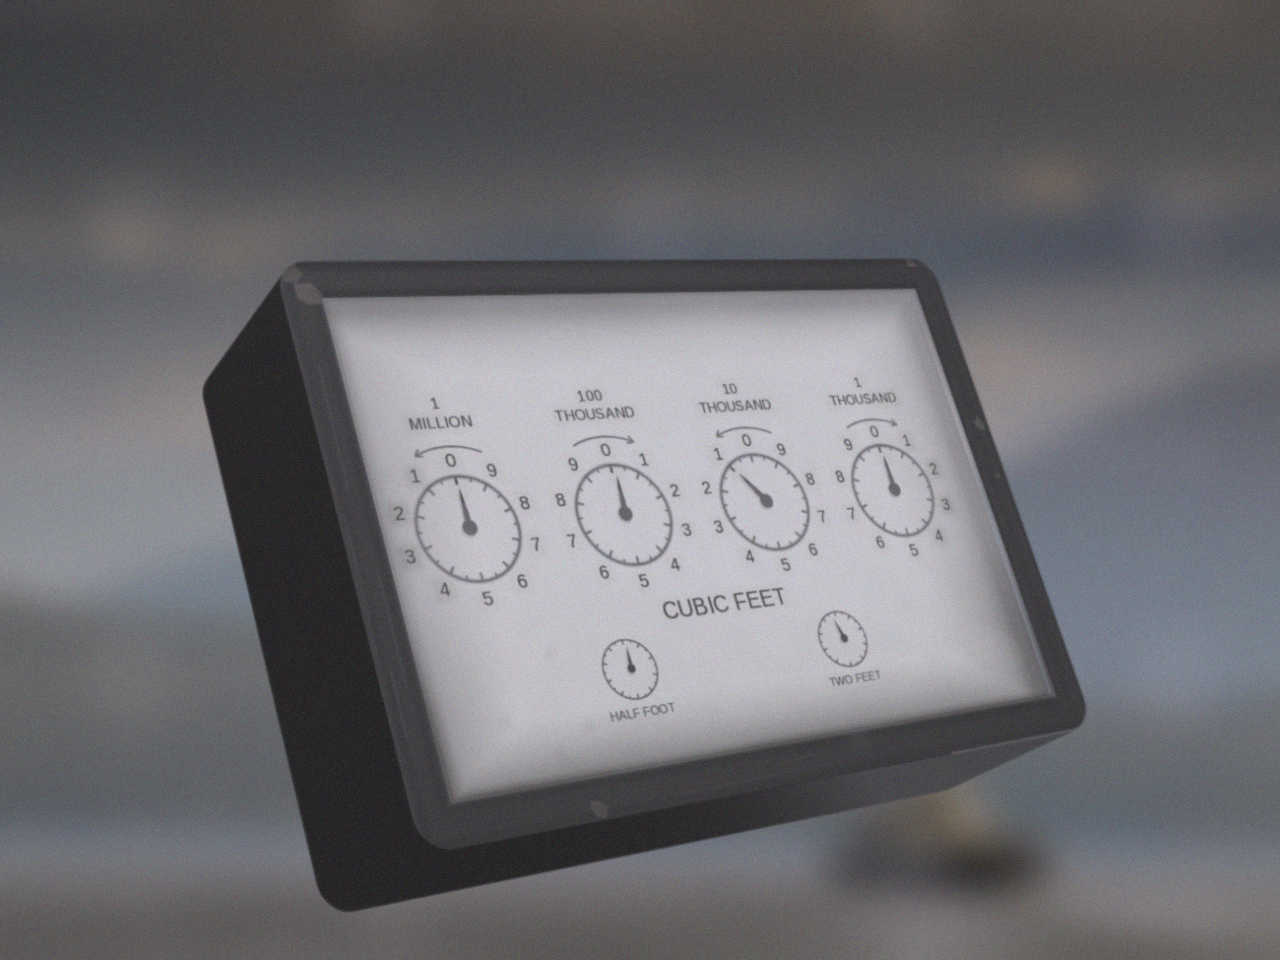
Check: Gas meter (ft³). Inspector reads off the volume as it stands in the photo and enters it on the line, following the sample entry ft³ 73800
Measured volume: ft³ 1000
